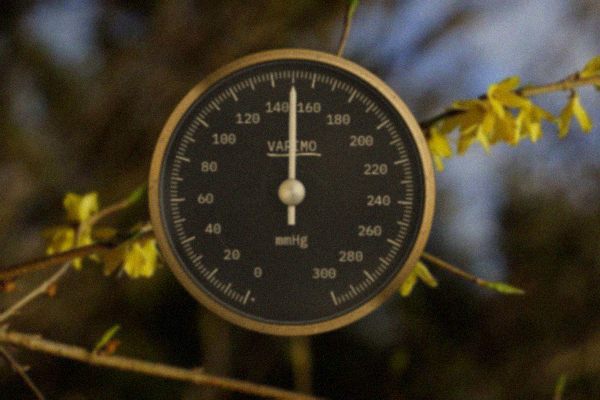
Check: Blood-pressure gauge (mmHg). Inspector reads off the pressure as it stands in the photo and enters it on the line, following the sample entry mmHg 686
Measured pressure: mmHg 150
